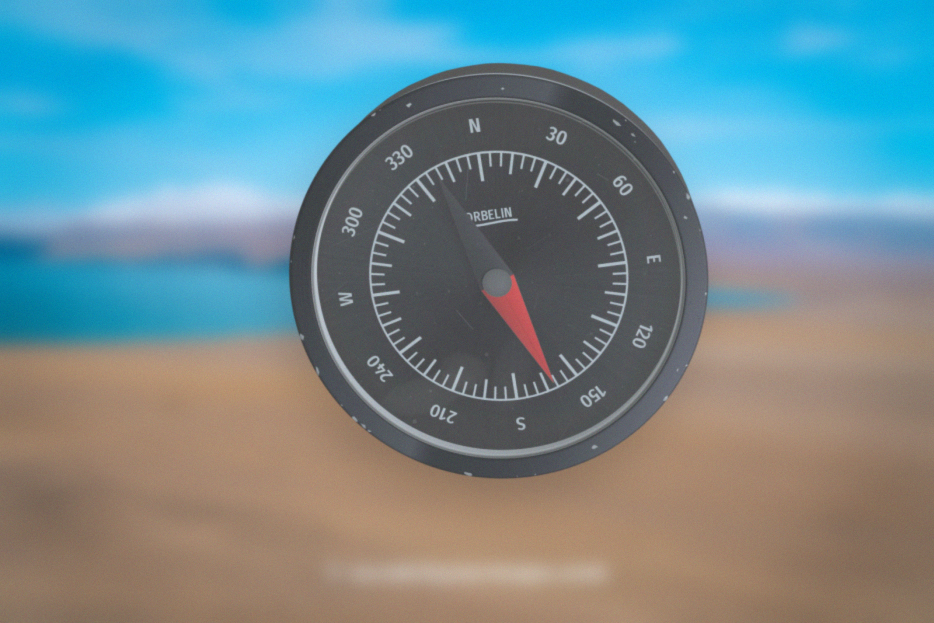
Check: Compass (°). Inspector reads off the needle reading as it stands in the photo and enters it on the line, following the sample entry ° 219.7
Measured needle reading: ° 160
